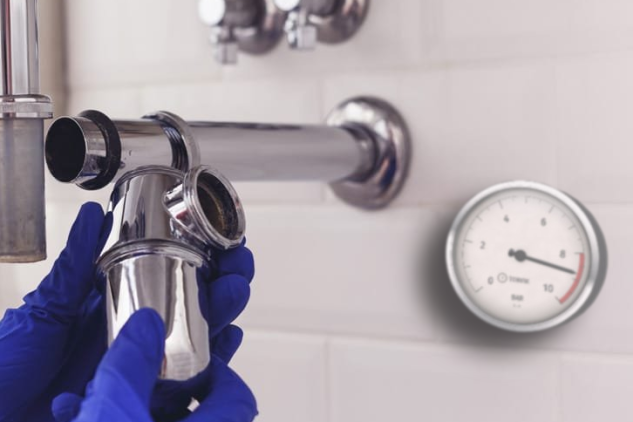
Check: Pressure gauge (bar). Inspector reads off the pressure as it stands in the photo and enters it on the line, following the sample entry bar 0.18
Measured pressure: bar 8.75
